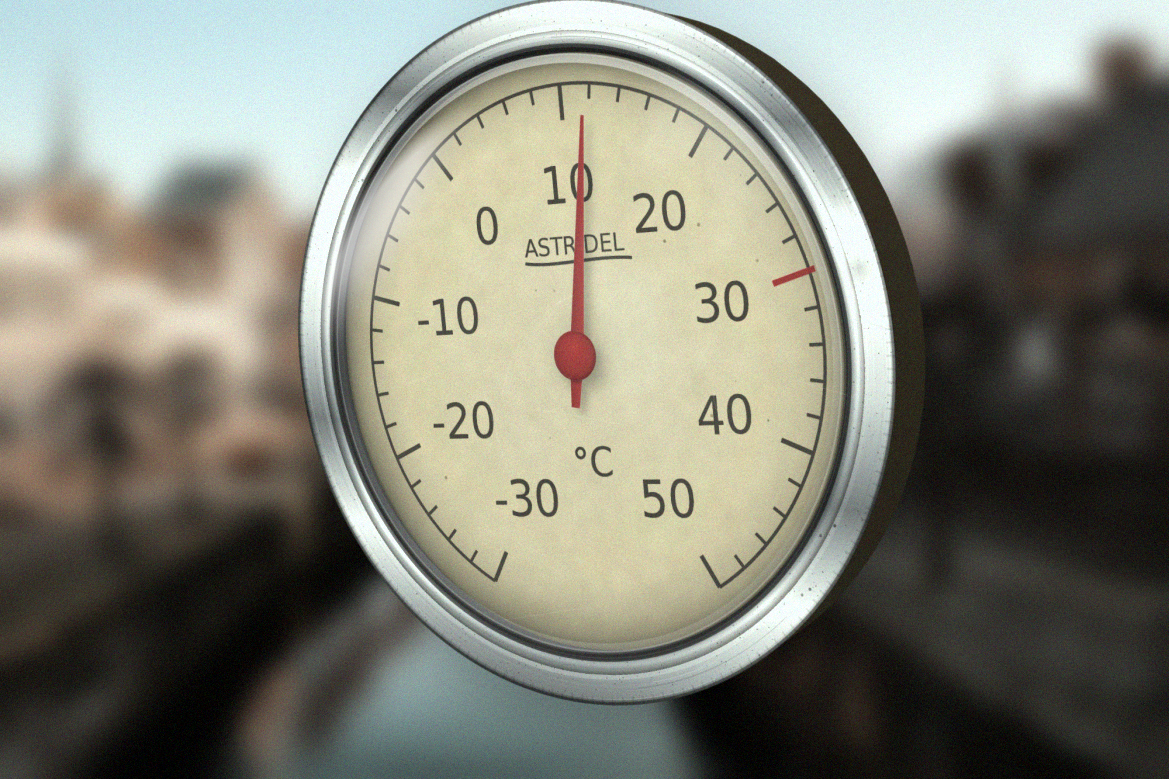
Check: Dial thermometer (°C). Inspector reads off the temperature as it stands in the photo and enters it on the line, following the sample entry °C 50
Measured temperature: °C 12
